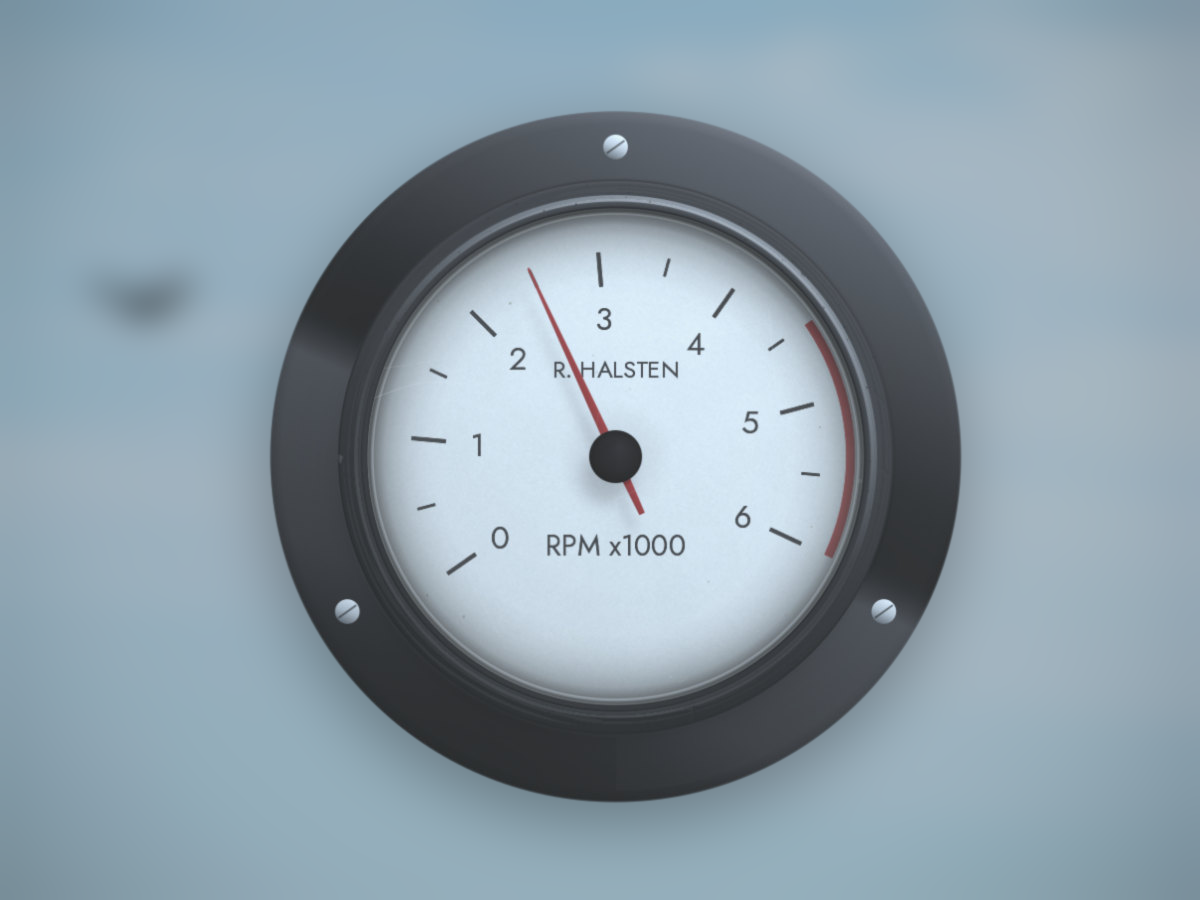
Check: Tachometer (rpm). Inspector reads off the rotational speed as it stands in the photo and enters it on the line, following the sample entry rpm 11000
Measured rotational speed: rpm 2500
